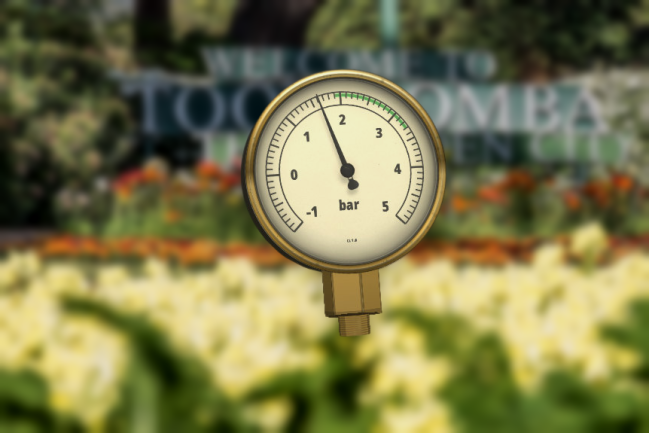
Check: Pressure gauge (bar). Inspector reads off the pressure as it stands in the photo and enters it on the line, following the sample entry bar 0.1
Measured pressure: bar 1.6
